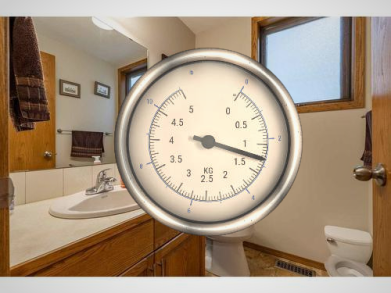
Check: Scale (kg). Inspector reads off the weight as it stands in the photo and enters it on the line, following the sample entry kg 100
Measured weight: kg 1.25
